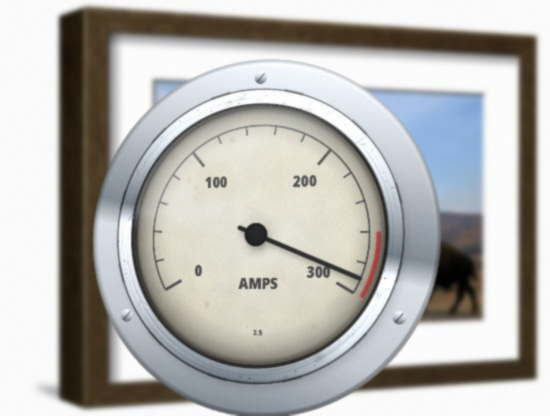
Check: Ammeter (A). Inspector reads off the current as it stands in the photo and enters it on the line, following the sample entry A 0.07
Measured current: A 290
